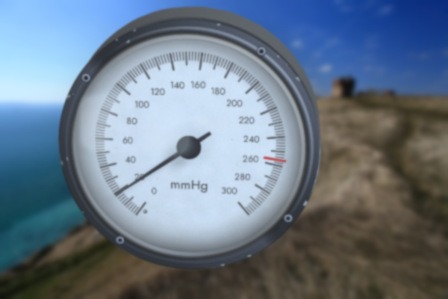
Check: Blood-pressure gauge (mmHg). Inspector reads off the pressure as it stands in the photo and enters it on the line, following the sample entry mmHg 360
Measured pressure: mmHg 20
